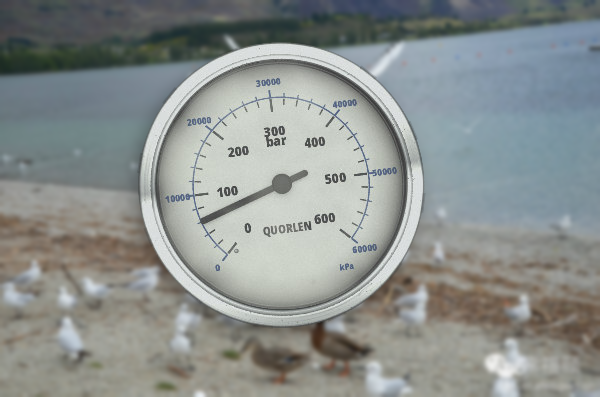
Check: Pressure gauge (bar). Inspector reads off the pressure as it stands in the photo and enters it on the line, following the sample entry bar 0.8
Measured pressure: bar 60
